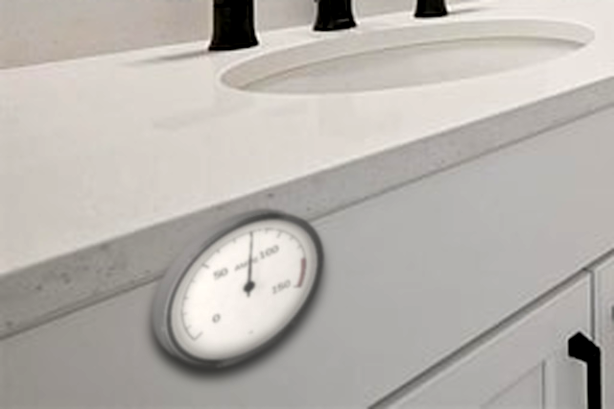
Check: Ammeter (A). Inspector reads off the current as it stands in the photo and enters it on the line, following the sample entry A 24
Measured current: A 80
